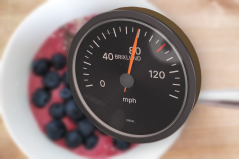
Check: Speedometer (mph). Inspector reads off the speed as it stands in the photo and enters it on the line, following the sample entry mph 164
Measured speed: mph 80
